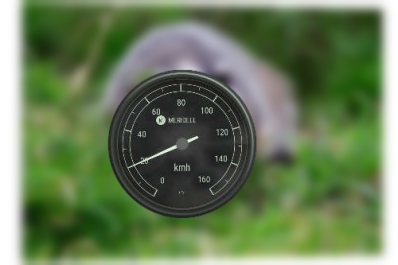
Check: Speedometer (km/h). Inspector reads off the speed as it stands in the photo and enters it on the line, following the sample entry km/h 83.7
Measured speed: km/h 20
